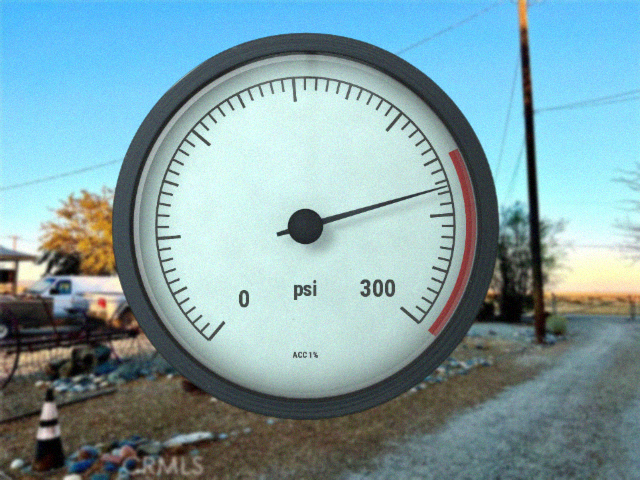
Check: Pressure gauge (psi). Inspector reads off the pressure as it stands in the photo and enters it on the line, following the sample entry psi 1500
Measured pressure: psi 237.5
